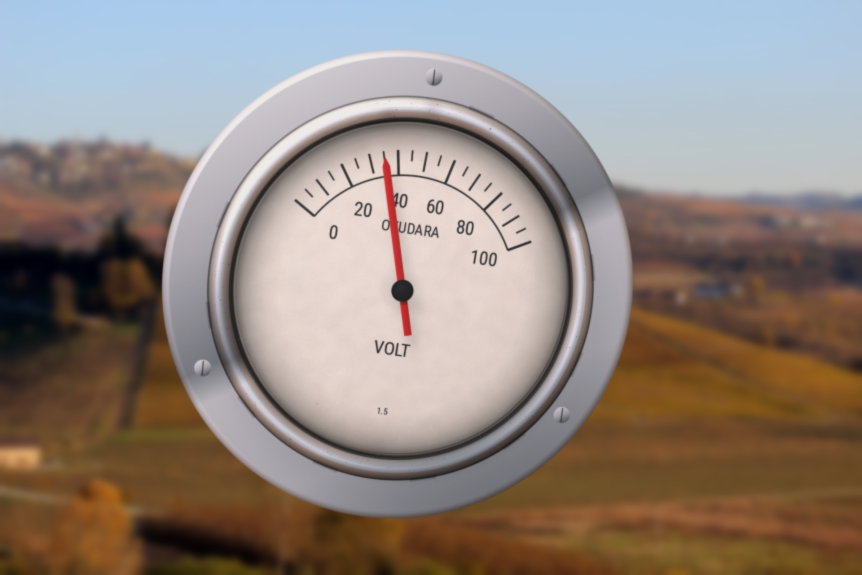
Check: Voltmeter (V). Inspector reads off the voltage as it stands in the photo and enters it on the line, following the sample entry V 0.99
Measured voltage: V 35
